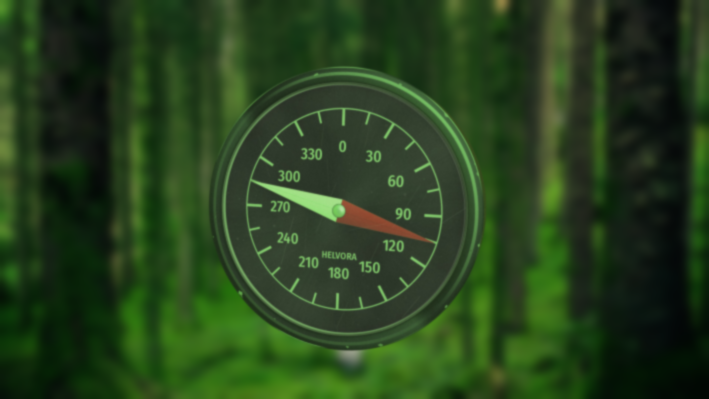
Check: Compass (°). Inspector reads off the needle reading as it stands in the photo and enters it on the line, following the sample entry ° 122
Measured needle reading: ° 105
